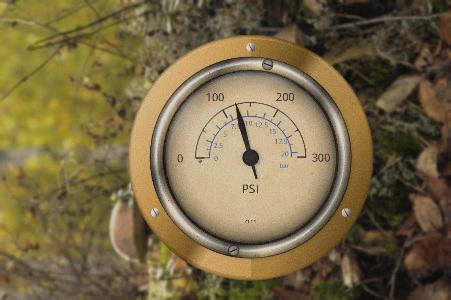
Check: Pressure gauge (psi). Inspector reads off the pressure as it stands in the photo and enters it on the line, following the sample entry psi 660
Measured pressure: psi 125
